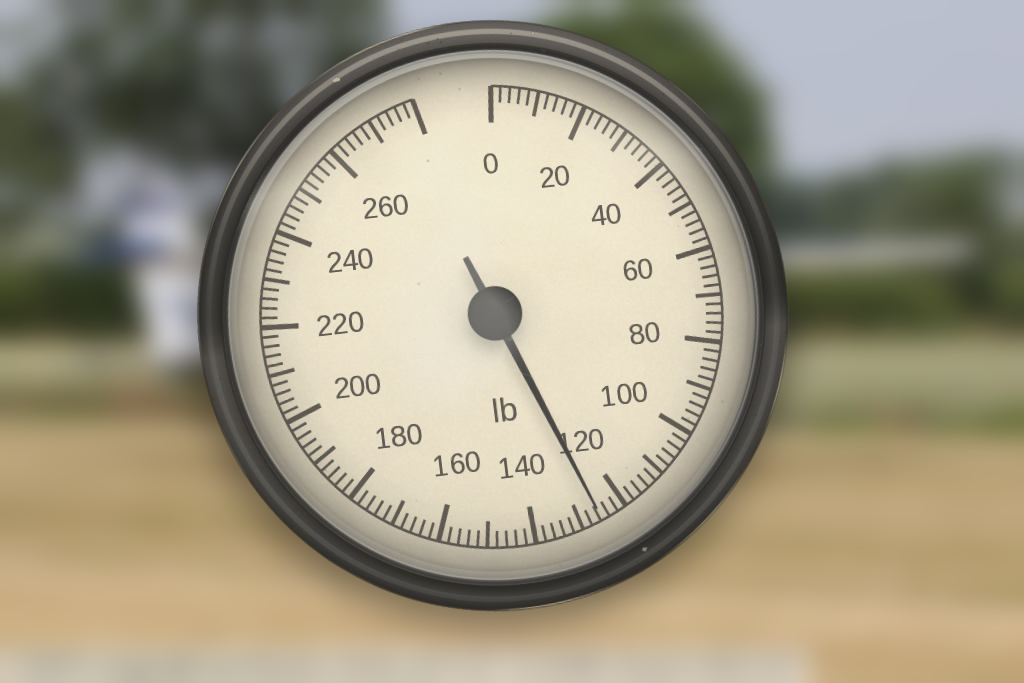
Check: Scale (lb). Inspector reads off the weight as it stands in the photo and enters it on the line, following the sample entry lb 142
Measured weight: lb 126
